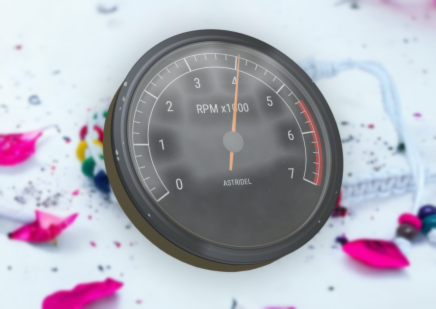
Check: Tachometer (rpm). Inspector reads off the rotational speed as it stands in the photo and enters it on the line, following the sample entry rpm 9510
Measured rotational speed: rpm 4000
